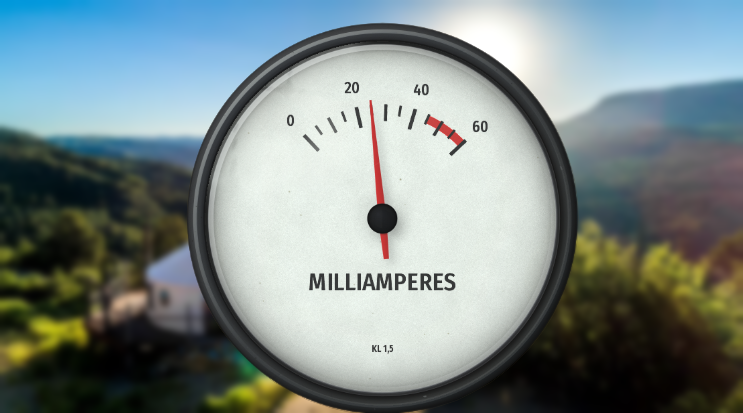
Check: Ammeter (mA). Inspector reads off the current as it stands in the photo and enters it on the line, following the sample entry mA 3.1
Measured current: mA 25
